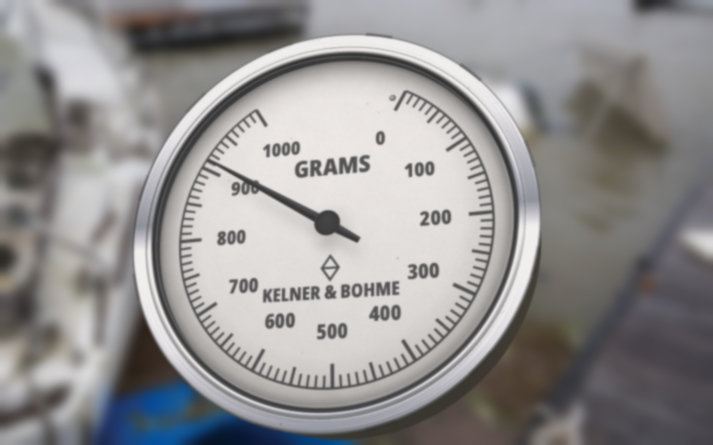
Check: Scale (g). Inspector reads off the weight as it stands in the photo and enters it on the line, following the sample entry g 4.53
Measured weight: g 910
